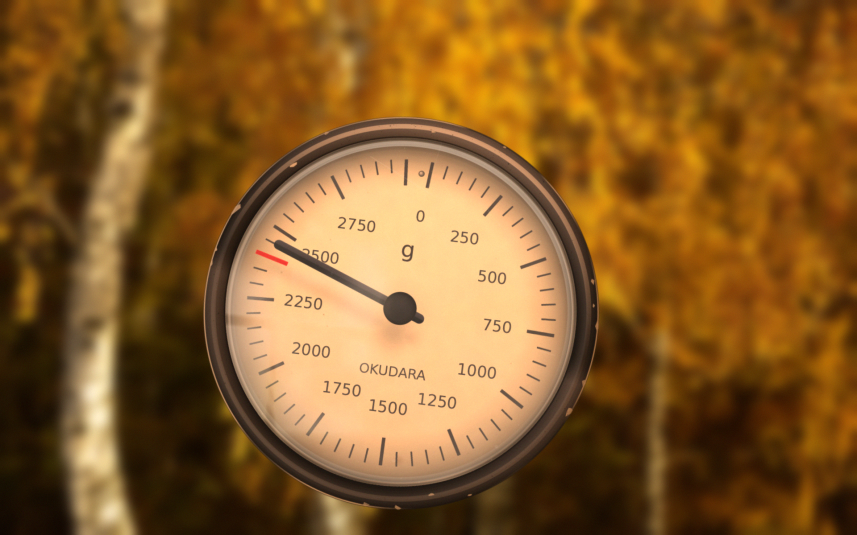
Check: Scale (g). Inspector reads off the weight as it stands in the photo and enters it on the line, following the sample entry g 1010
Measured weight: g 2450
